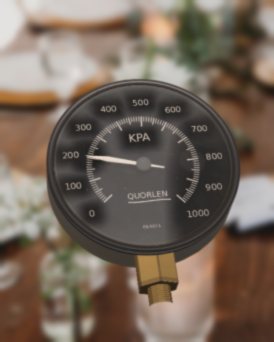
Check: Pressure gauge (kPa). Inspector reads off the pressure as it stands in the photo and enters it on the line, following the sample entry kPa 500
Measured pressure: kPa 200
